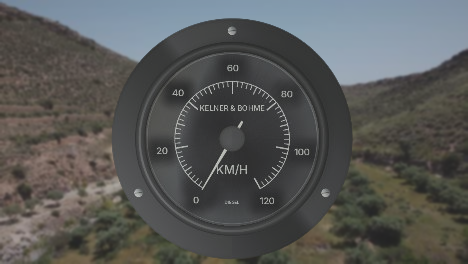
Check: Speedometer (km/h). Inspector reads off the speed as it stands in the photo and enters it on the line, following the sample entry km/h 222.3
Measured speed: km/h 0
